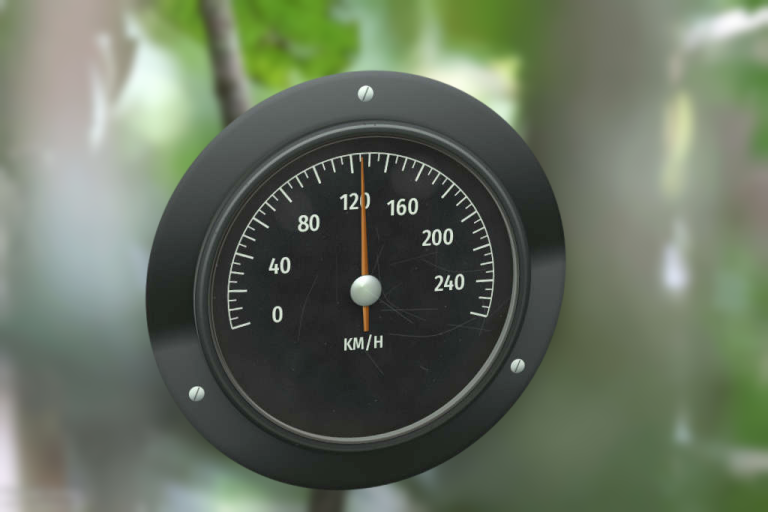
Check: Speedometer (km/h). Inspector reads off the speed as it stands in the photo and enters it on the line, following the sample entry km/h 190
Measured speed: km/h 125
